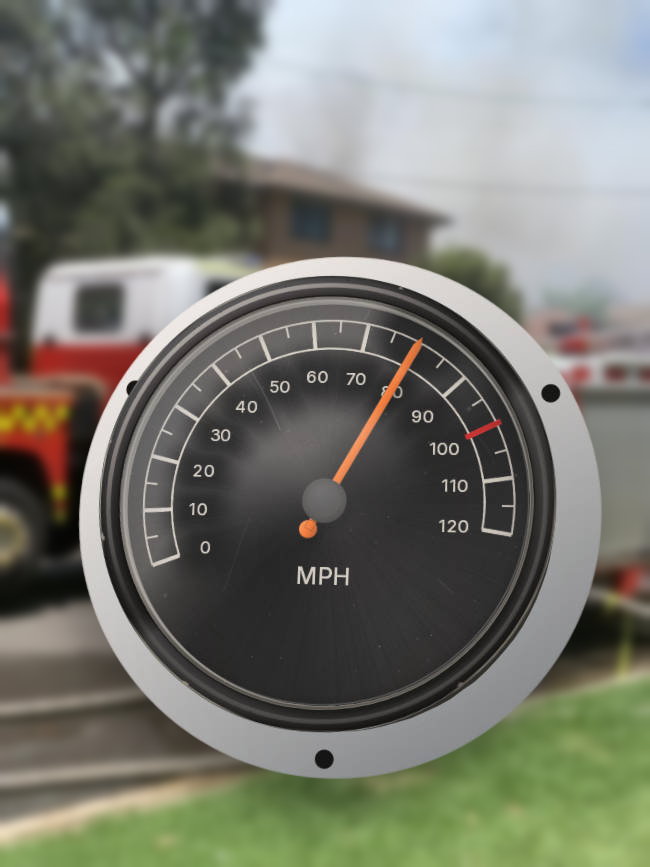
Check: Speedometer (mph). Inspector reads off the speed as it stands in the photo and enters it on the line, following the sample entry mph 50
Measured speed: mph 80
